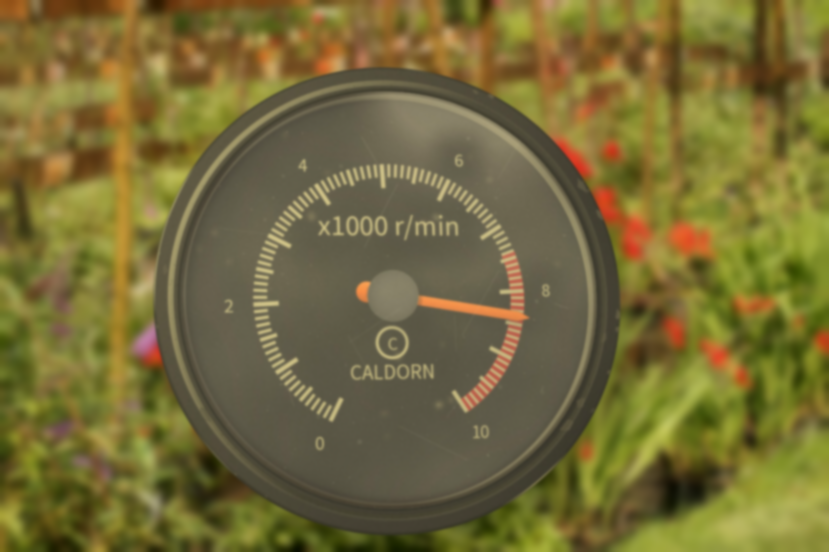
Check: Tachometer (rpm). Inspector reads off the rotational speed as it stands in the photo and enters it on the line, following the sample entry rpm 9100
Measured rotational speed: rpm 8400
